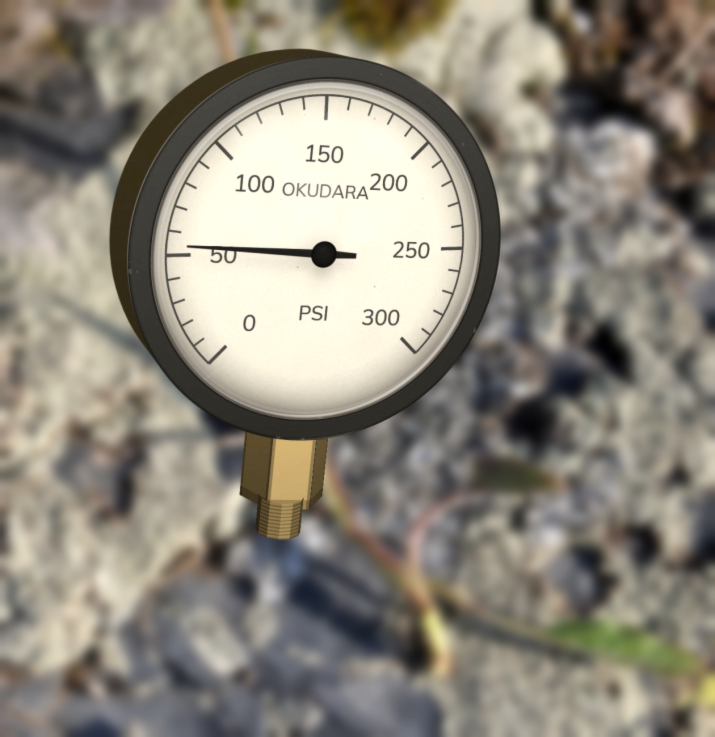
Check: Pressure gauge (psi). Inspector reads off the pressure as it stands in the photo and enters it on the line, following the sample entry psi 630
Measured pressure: psi 55
